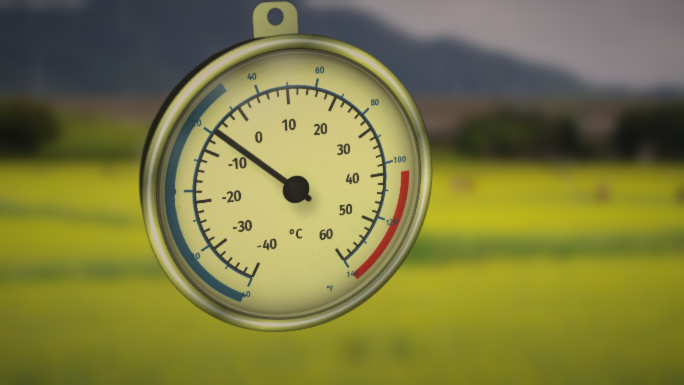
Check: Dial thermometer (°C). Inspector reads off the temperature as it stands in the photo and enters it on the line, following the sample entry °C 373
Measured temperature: °C -6
